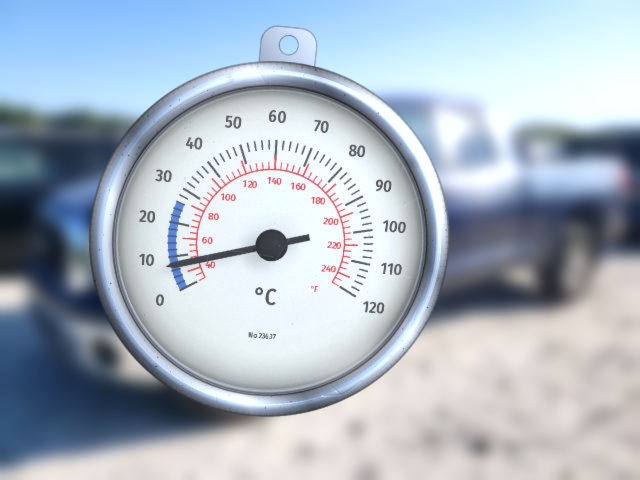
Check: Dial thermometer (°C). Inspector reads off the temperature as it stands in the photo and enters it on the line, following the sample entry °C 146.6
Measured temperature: °C 8
